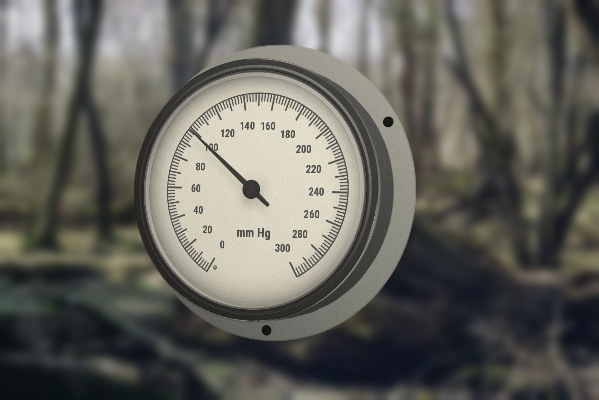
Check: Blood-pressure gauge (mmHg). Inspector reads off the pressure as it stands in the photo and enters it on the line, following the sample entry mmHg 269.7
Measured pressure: mmHg 100
